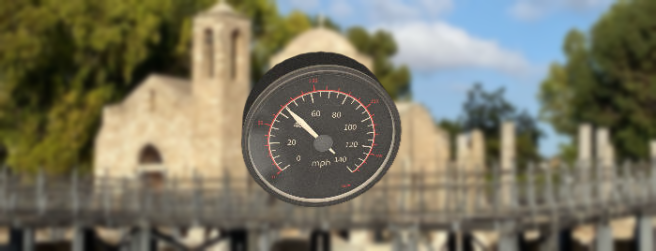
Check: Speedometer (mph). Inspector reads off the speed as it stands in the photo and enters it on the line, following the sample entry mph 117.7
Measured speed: mph 45
